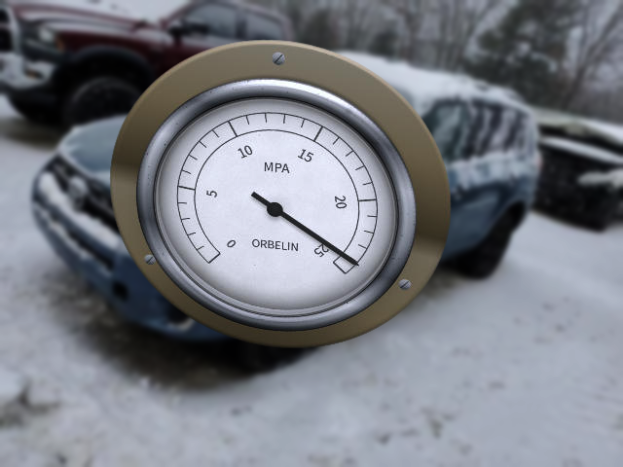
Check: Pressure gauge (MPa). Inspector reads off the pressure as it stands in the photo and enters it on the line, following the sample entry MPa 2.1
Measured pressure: MPa 24
